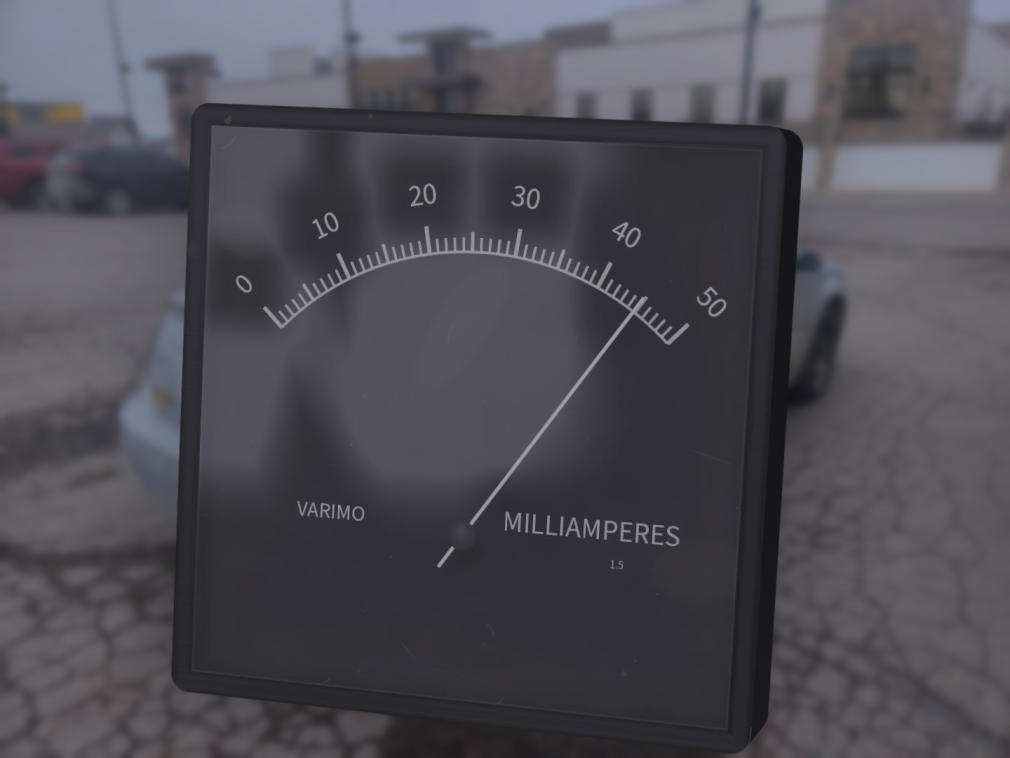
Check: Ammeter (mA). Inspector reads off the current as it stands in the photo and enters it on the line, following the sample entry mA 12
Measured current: mA 45
